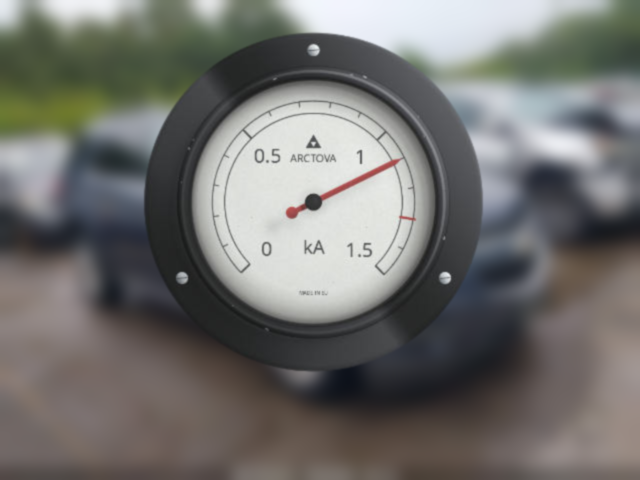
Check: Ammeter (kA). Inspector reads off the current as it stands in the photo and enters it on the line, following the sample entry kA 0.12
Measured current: kA 1.1
